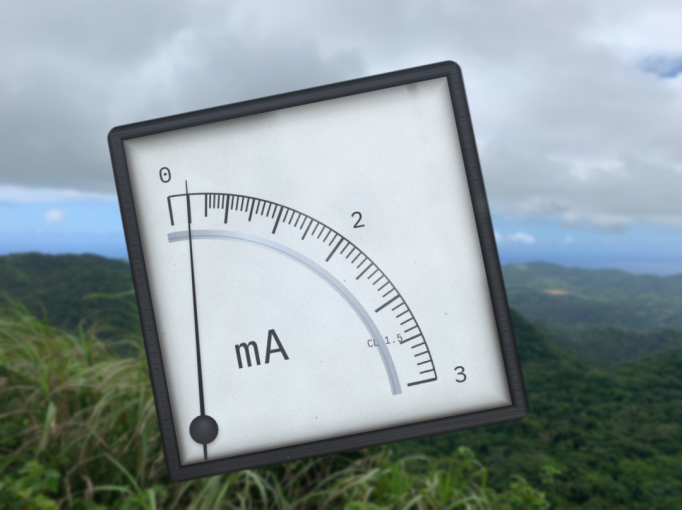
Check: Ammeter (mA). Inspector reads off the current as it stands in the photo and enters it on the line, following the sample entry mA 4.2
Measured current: mA 0.5
